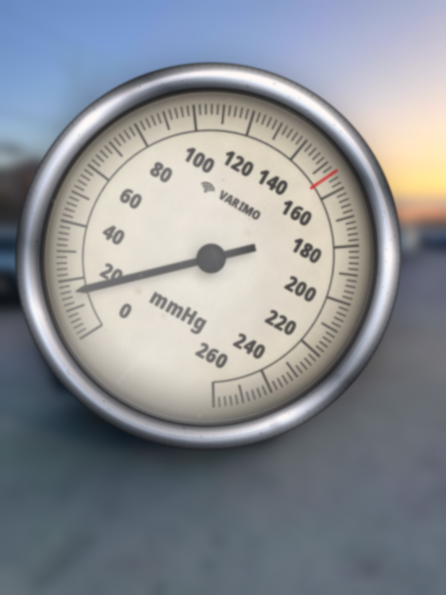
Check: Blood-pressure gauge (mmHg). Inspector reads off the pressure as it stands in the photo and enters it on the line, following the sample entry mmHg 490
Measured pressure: mmHg 16
